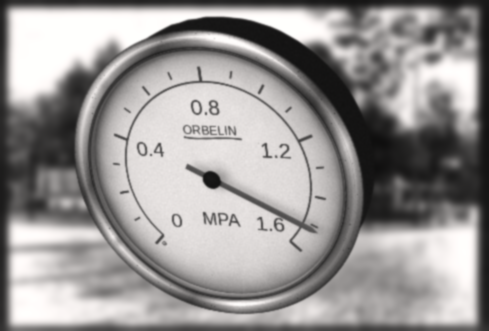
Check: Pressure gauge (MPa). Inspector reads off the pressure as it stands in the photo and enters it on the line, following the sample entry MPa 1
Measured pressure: MPa 1.5
